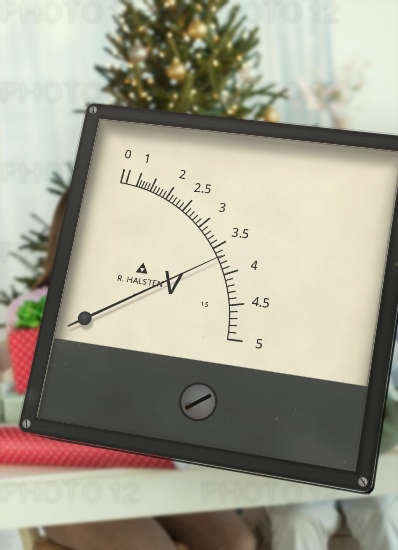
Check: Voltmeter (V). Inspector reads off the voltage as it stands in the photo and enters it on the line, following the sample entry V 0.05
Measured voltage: V 3.7
